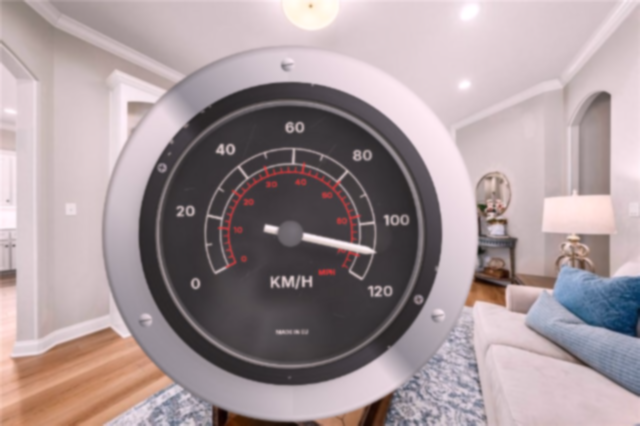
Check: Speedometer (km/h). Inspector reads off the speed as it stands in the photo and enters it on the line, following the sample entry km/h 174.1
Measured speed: km/h 110
